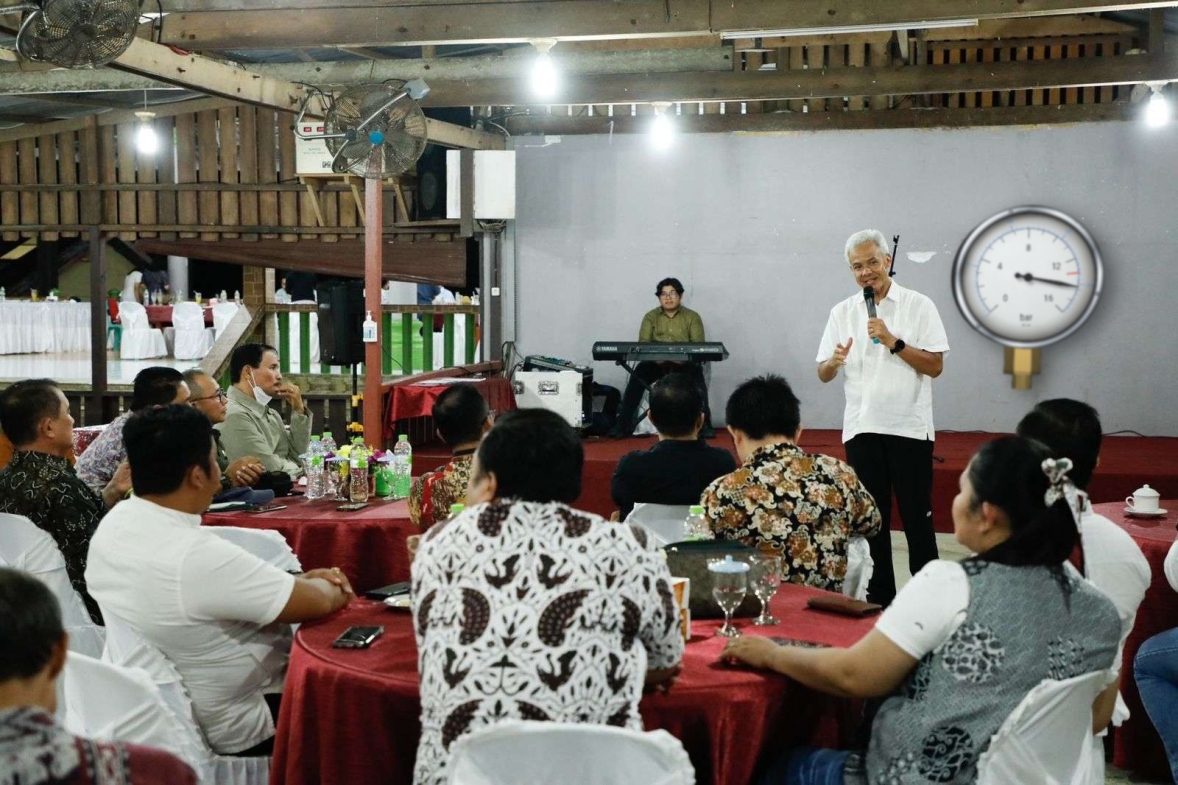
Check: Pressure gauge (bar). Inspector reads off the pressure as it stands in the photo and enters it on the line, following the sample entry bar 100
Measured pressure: bar 14
